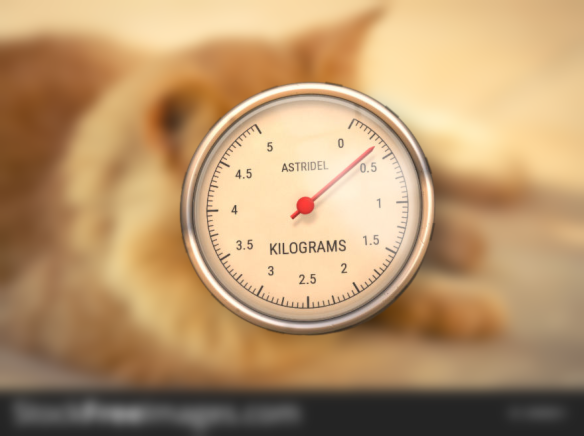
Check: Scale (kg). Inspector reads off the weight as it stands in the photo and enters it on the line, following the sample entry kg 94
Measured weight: kg 0.35
